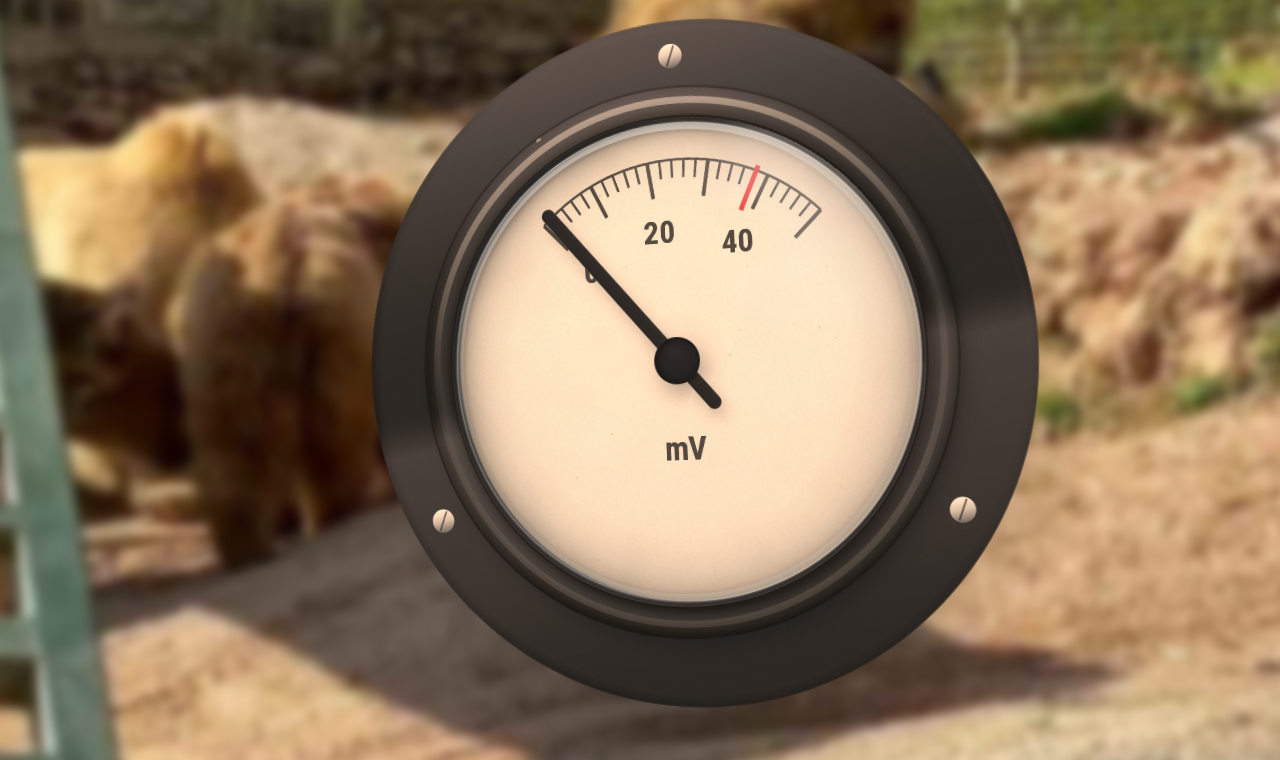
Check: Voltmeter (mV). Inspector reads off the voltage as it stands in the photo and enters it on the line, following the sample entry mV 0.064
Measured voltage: mV 2
